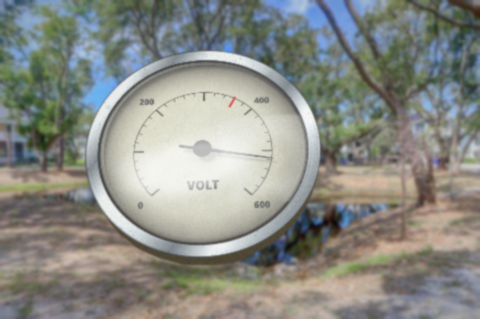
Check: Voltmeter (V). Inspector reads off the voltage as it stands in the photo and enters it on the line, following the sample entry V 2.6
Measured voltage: V 520
